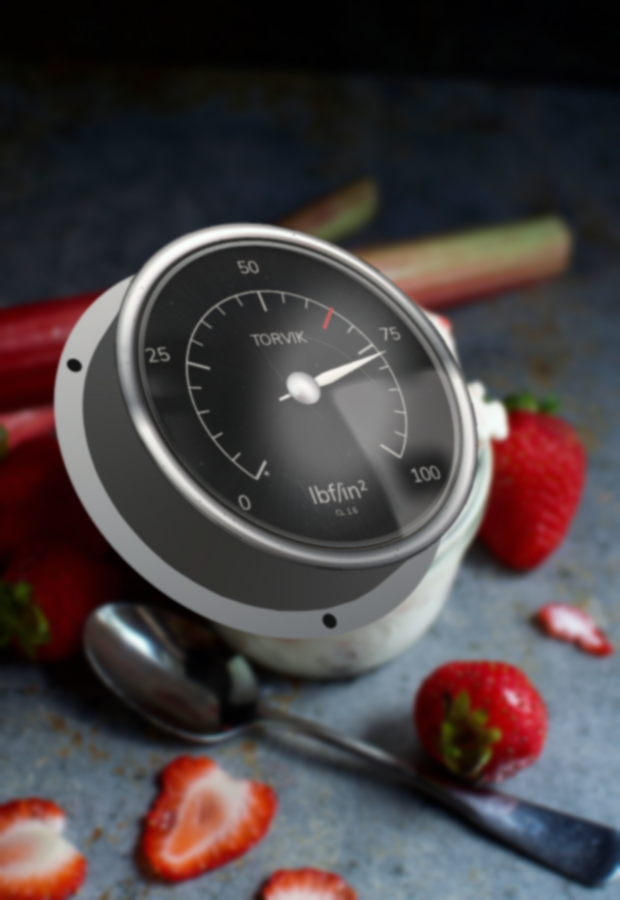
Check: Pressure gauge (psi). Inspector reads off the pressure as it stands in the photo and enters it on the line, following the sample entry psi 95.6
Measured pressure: psi 77.5
